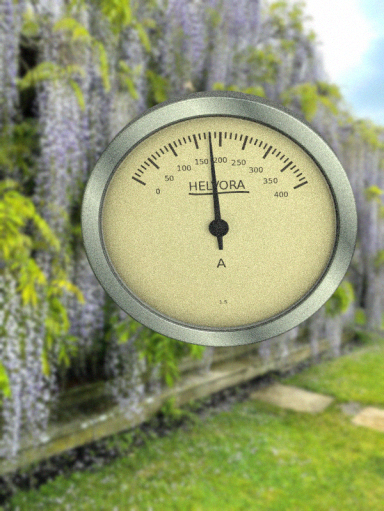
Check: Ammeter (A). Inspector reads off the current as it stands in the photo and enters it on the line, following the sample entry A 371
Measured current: A 180
